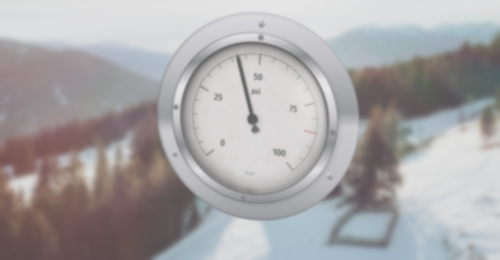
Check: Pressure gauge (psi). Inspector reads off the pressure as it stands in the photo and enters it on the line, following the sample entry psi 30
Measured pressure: psi 42.5
